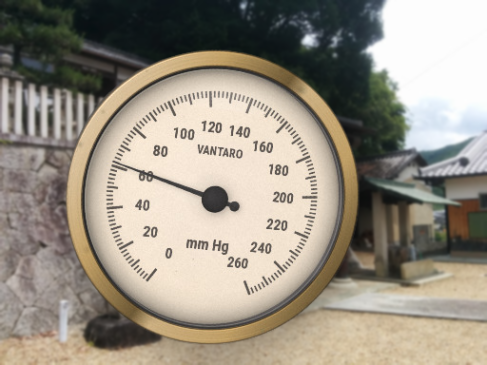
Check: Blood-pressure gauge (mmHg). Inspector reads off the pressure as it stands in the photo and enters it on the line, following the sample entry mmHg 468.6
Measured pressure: mmHg 62
